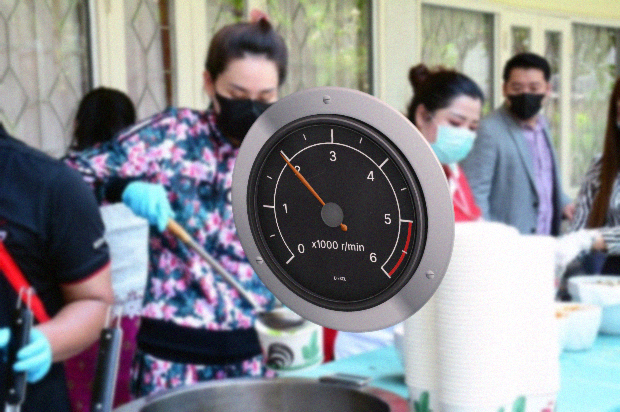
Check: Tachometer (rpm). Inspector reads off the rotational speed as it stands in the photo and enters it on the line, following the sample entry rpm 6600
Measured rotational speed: rpm 2000
